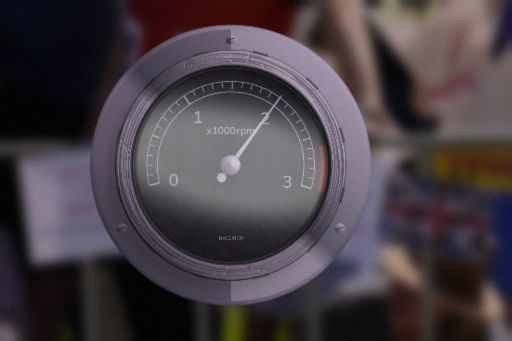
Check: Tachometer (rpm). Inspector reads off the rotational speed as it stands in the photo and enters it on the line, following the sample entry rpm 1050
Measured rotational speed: rpm 2000
